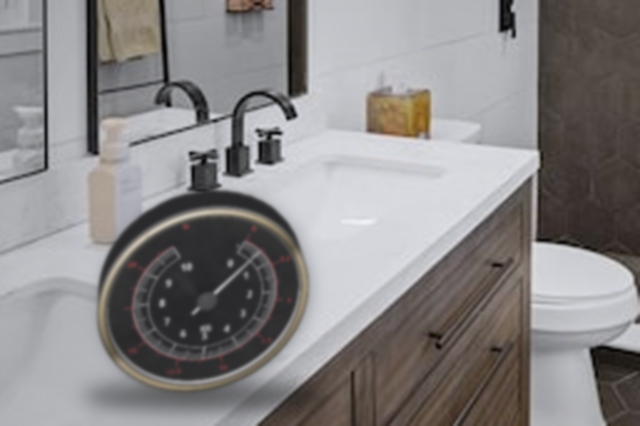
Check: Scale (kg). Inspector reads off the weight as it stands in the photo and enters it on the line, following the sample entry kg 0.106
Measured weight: kg 0.5
